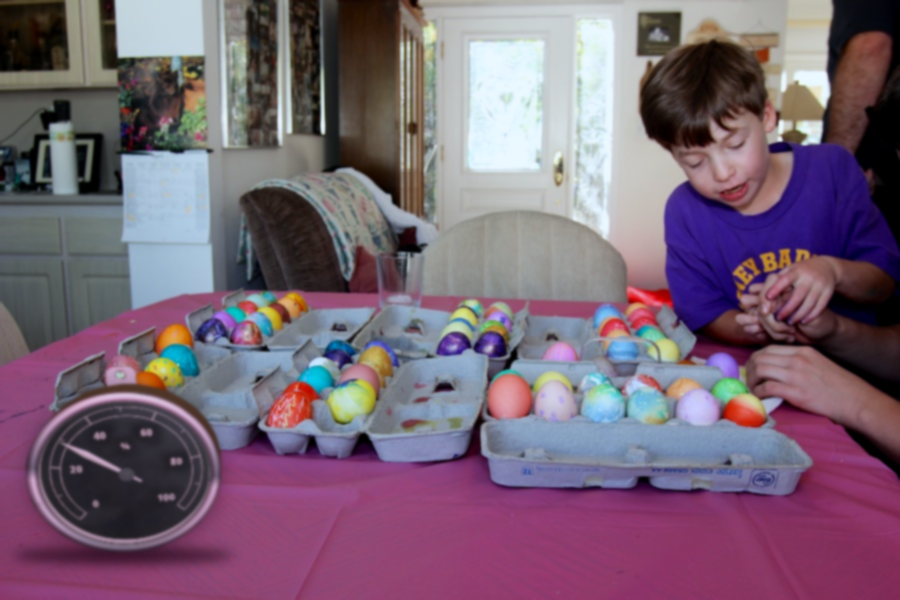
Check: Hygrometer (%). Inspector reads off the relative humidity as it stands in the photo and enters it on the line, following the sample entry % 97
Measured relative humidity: % 30
